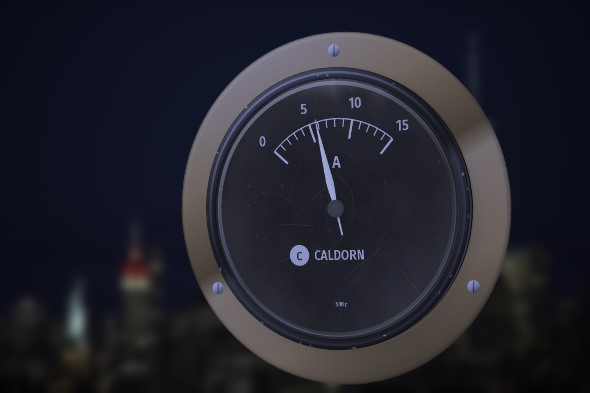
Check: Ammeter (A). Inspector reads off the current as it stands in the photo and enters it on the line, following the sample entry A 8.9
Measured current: A 6
